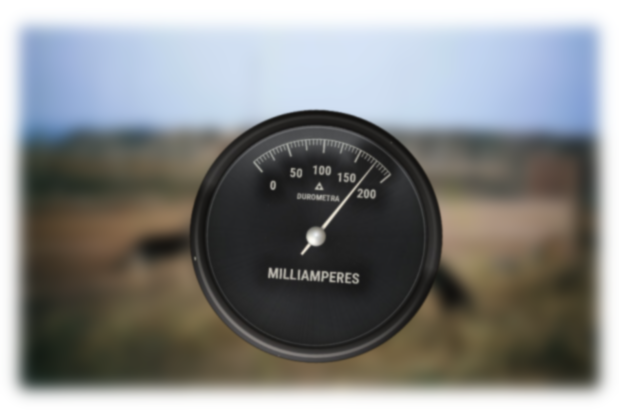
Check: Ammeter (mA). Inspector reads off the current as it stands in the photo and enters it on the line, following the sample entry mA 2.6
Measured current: mA 175
